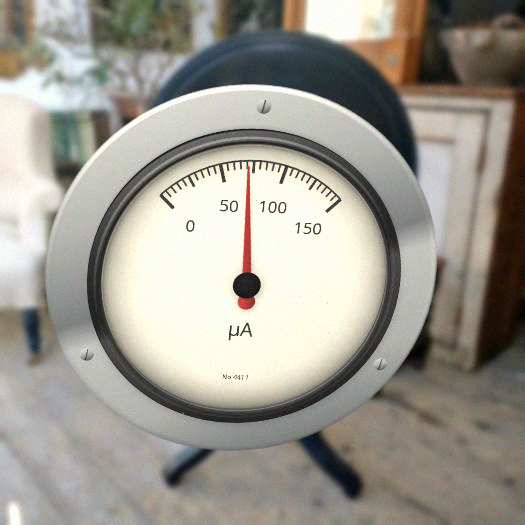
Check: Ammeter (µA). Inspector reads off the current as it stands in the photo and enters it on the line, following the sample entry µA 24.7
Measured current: µA 70
